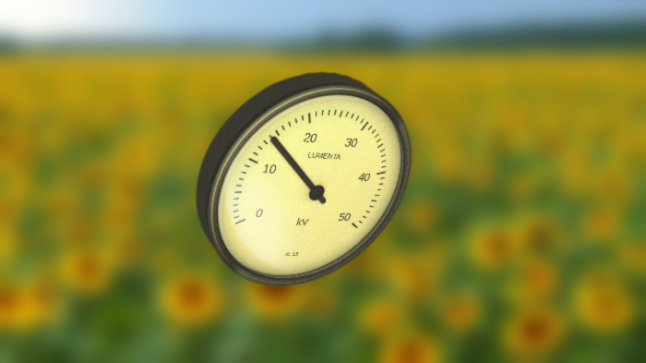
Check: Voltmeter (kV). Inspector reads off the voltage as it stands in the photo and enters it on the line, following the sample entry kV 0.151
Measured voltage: kV 14
